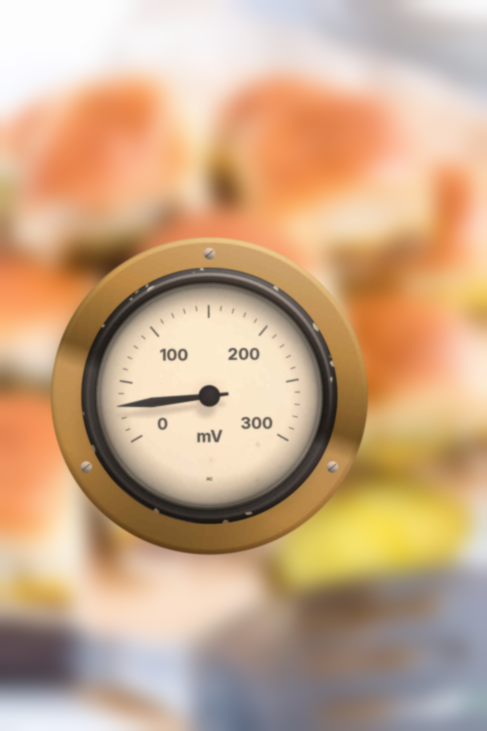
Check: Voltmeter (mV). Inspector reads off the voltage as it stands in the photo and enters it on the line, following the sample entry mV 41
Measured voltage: mV 30
